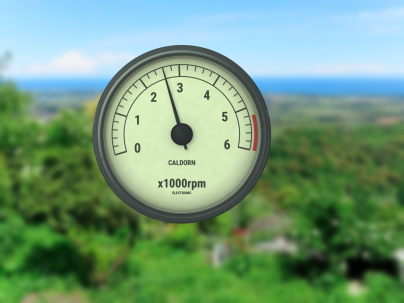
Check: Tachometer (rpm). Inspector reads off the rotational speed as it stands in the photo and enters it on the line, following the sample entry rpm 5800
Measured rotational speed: rpm 2600
